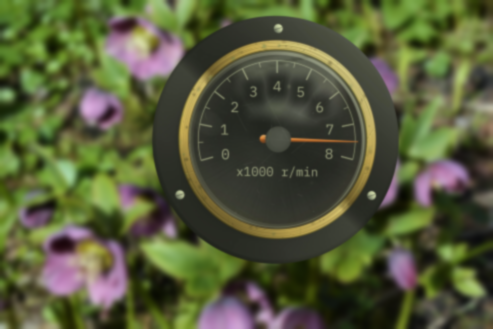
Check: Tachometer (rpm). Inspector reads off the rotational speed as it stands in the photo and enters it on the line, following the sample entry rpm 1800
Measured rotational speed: rpm 7500
